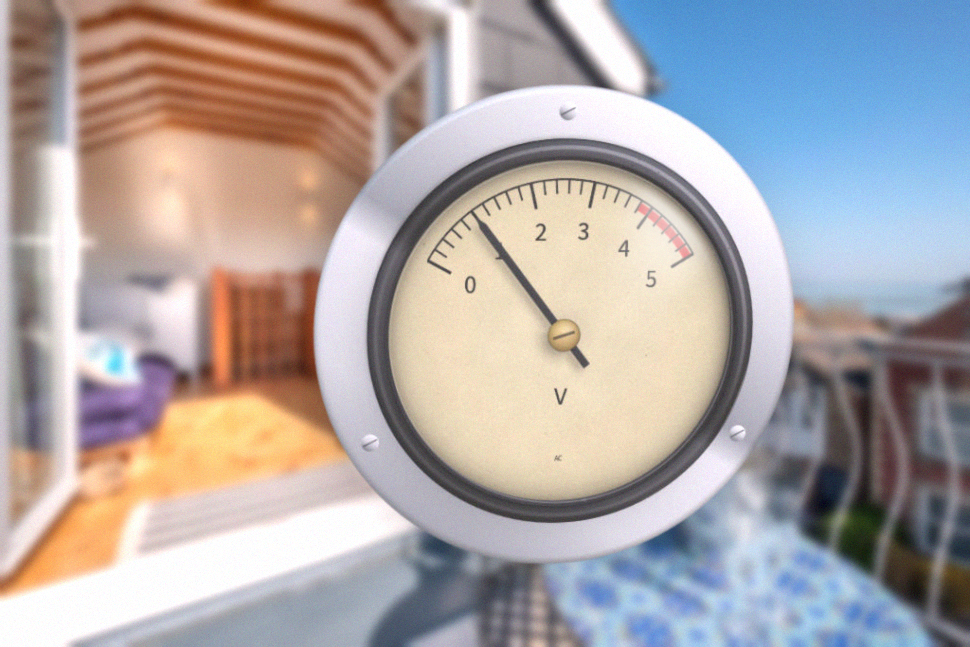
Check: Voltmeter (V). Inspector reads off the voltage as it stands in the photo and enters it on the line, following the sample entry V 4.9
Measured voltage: V 1
